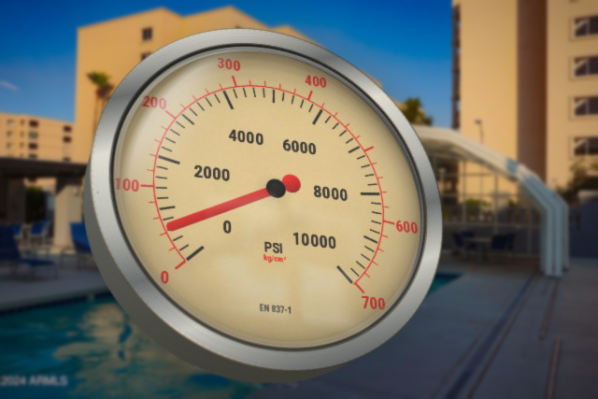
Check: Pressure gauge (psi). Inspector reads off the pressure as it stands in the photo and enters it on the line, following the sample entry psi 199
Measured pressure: psi 600
